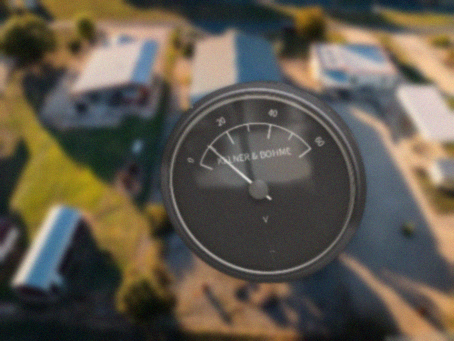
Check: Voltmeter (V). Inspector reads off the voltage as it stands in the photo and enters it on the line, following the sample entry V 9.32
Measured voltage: V 10
